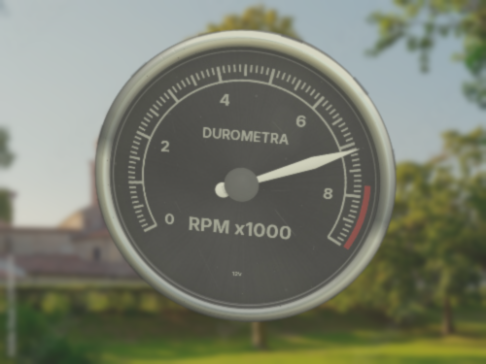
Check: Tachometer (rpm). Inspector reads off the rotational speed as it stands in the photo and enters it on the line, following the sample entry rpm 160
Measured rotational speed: rpm 7100
